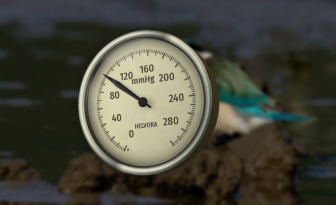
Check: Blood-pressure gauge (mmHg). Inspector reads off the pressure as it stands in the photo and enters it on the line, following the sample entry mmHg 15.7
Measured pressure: mmHg 100
